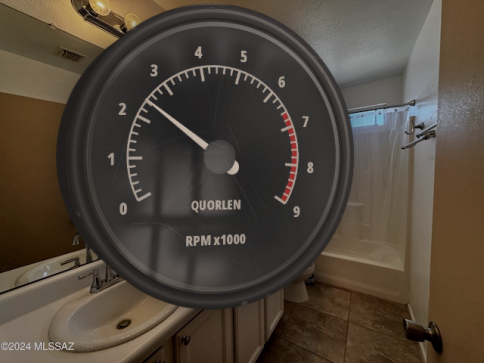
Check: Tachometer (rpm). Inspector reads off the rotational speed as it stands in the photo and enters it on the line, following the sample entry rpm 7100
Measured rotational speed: rpm 2400
